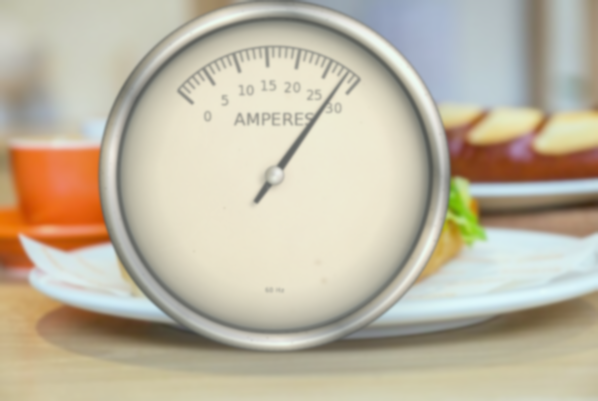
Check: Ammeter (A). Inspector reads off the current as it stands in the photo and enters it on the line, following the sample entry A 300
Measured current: A 28
